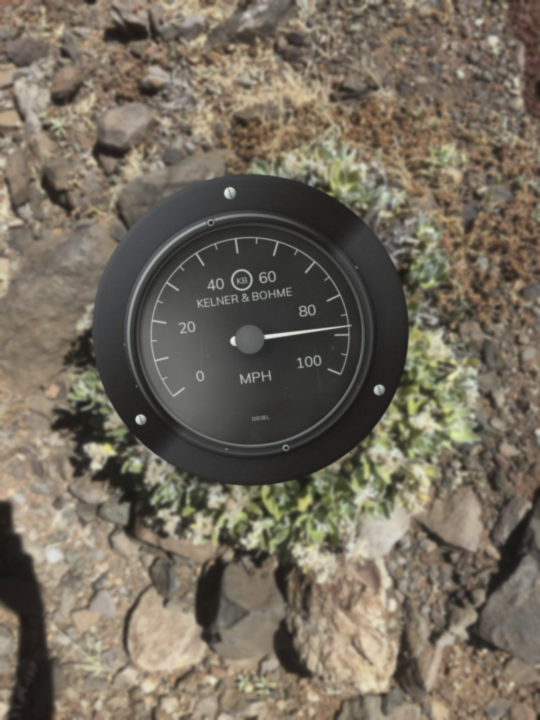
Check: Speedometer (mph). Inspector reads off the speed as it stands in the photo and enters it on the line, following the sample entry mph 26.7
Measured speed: mph 87.5
